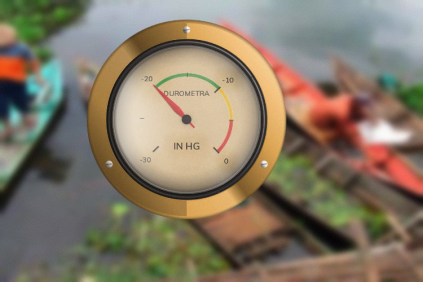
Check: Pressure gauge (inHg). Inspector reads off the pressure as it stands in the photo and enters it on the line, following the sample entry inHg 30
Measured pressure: inHg -20
